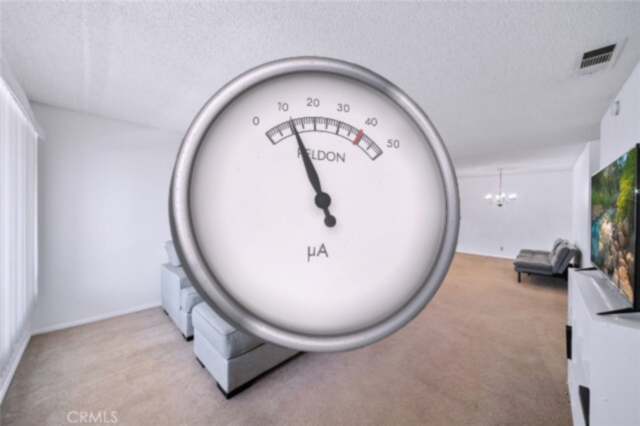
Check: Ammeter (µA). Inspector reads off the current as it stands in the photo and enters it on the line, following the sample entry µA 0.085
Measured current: µA 10
